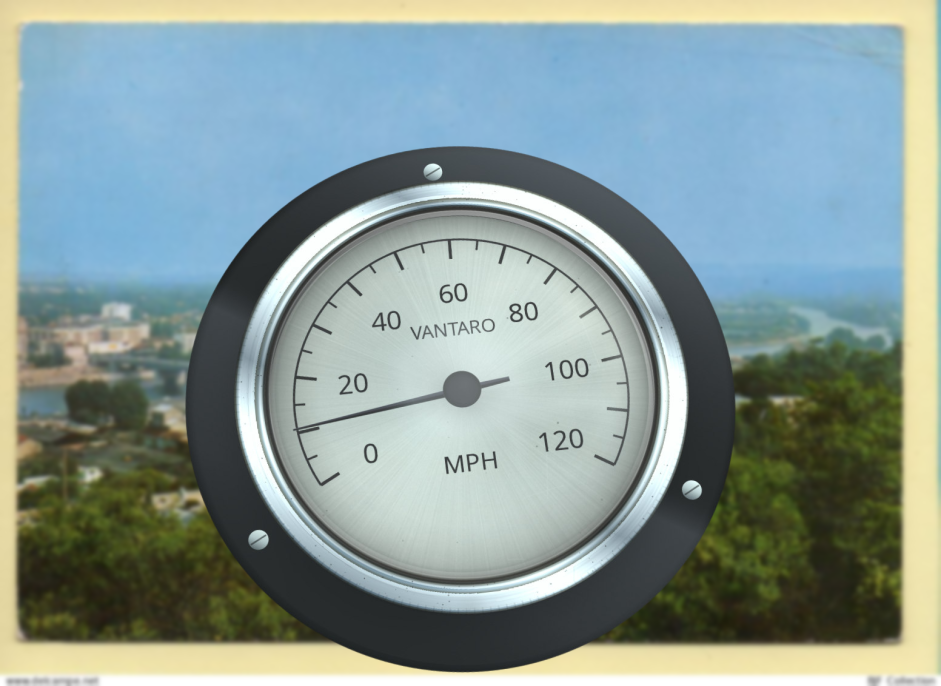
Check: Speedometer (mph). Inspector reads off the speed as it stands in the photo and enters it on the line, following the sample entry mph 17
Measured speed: mph 10
